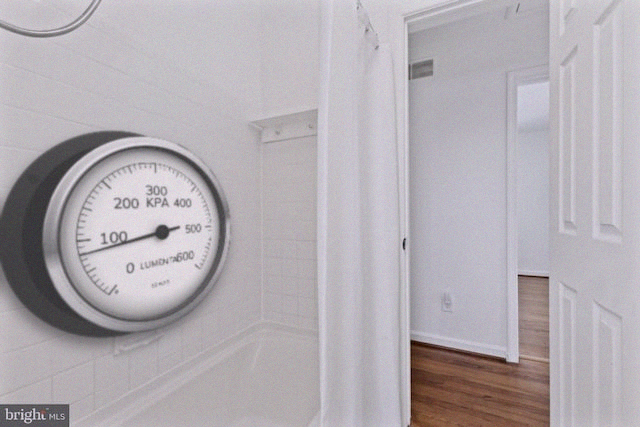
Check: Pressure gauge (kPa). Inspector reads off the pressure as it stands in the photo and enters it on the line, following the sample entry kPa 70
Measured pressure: kPa 80
